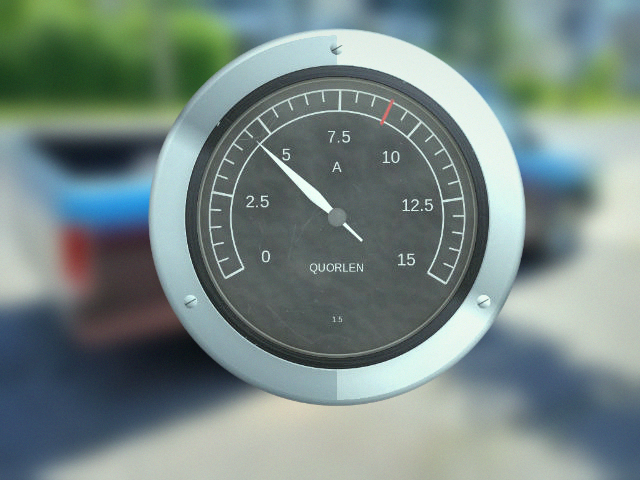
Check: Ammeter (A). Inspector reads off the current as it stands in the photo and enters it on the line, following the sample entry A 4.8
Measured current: A 4.5
